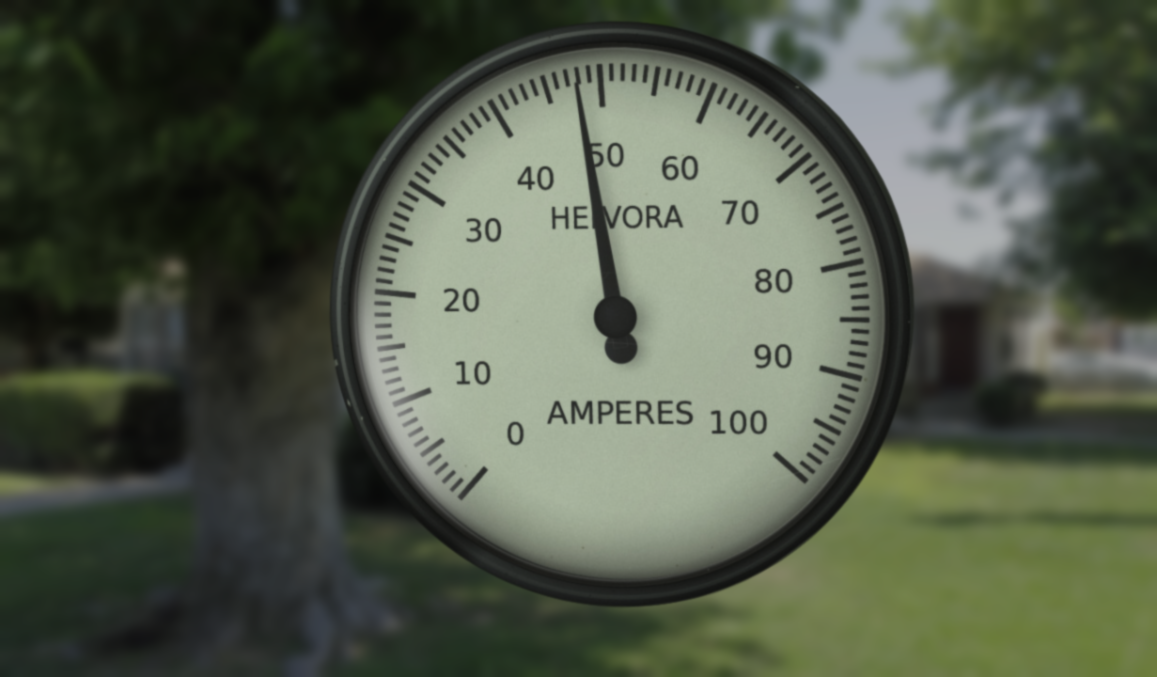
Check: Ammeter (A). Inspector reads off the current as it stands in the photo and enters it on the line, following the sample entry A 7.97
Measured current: A 48
